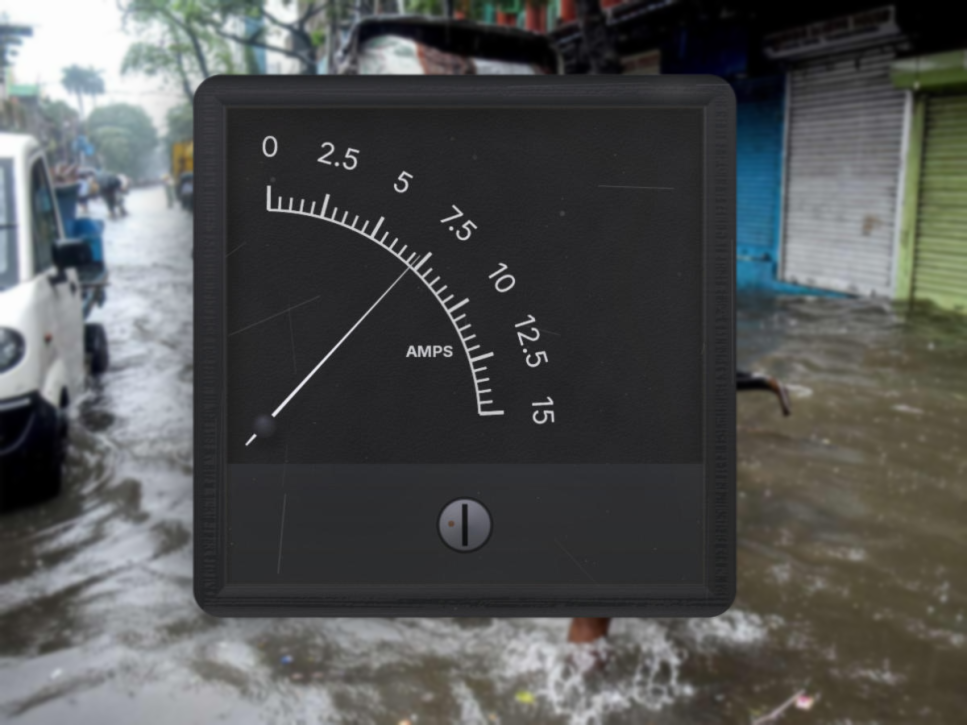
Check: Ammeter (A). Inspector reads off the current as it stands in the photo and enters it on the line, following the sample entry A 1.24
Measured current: A 7.25
